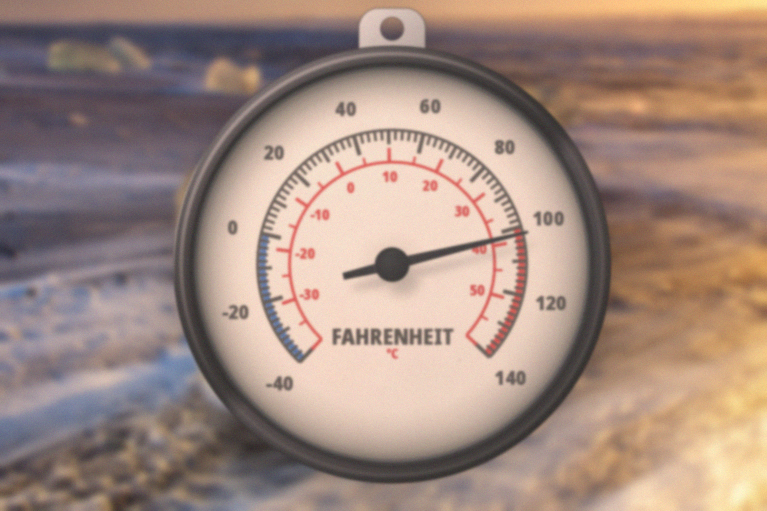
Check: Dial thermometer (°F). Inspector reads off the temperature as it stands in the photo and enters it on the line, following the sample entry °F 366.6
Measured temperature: °F 102
